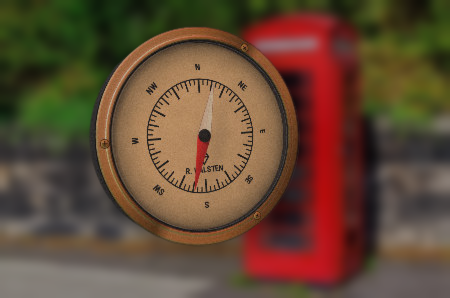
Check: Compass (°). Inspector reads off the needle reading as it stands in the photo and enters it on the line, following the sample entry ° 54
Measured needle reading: ° 195
